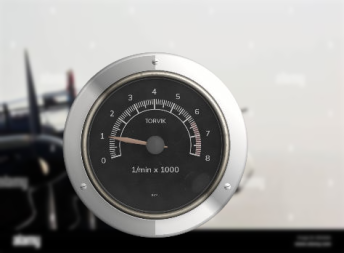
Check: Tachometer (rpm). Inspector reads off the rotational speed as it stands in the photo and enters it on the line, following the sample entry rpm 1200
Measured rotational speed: rpm 1000
